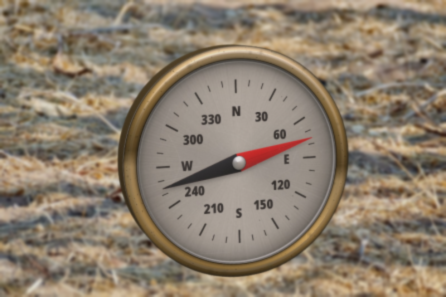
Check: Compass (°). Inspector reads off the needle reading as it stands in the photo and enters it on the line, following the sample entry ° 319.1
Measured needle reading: ° 75
